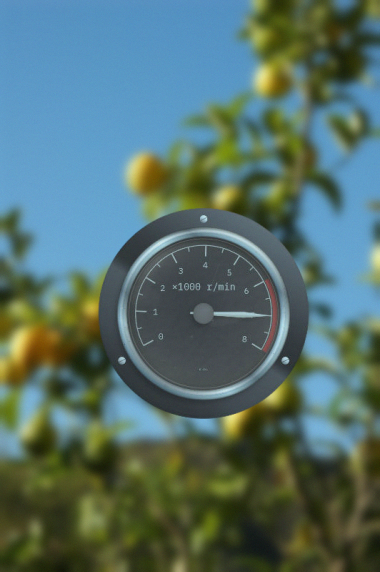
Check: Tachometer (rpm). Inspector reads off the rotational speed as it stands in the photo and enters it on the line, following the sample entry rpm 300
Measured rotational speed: rpm 7000
